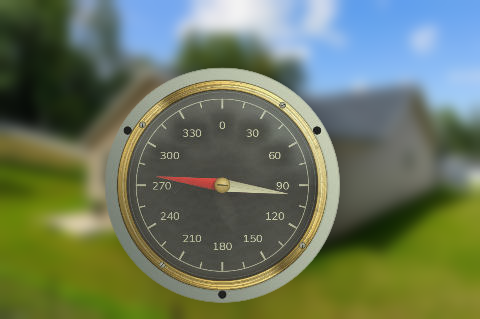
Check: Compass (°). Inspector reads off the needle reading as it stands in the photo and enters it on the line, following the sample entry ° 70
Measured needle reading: ° 277.5
